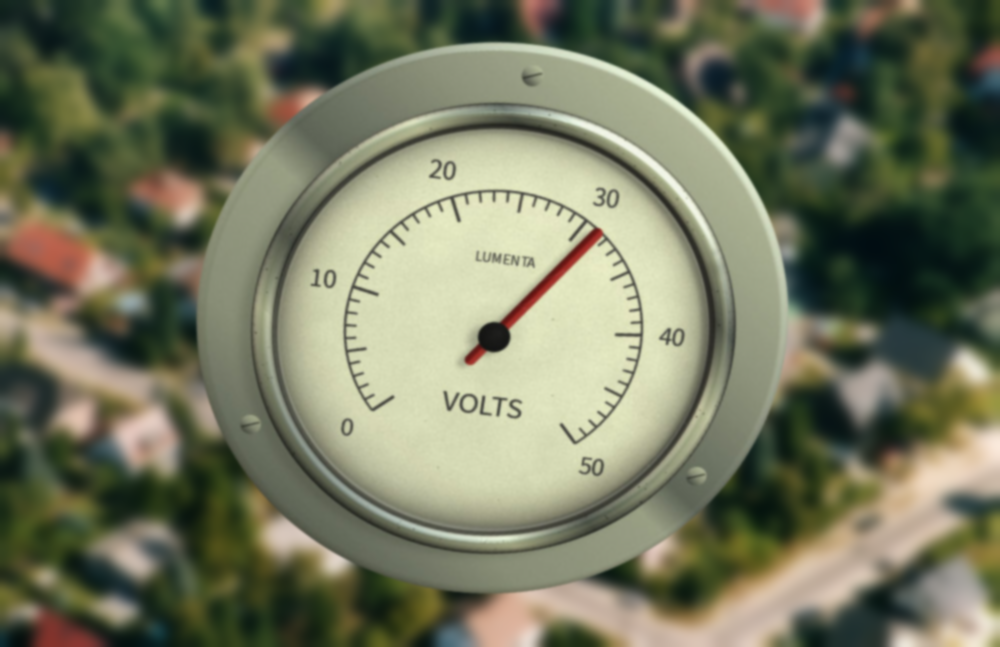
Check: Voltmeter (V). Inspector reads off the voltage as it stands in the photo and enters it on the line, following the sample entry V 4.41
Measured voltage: V 31
